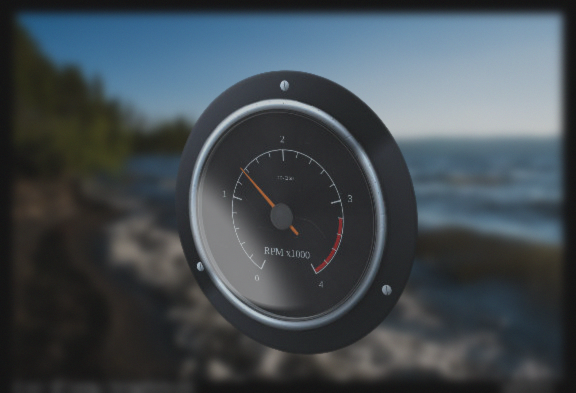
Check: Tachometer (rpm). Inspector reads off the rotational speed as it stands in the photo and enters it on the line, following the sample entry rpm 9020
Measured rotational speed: rpm 1400
